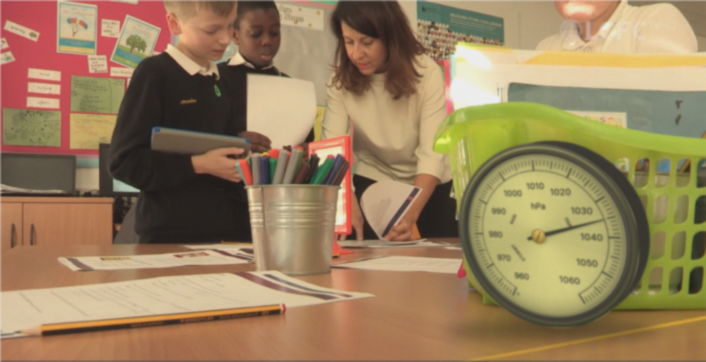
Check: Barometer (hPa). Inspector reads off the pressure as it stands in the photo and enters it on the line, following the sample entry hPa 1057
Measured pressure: hPa 1035
